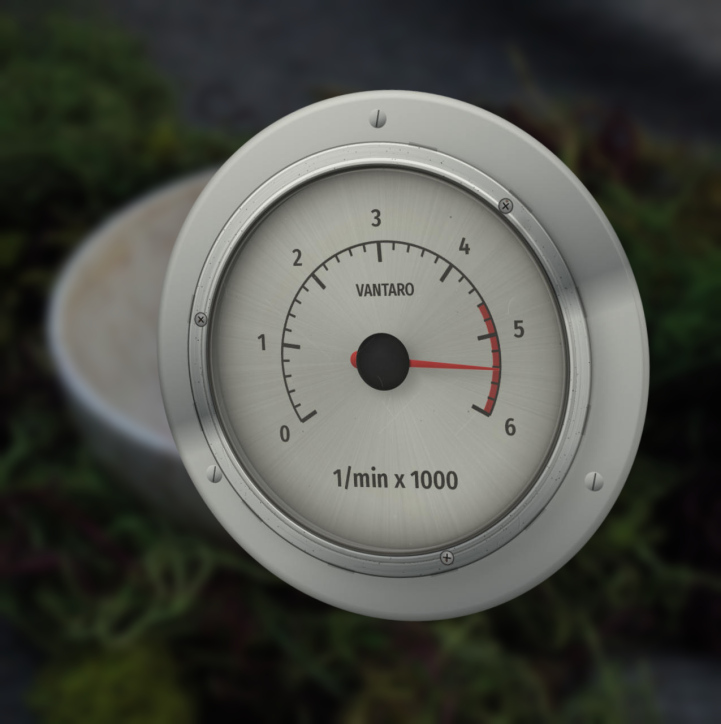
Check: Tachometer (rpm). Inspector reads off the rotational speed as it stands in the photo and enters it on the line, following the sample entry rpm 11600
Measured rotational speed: rpm 5400
